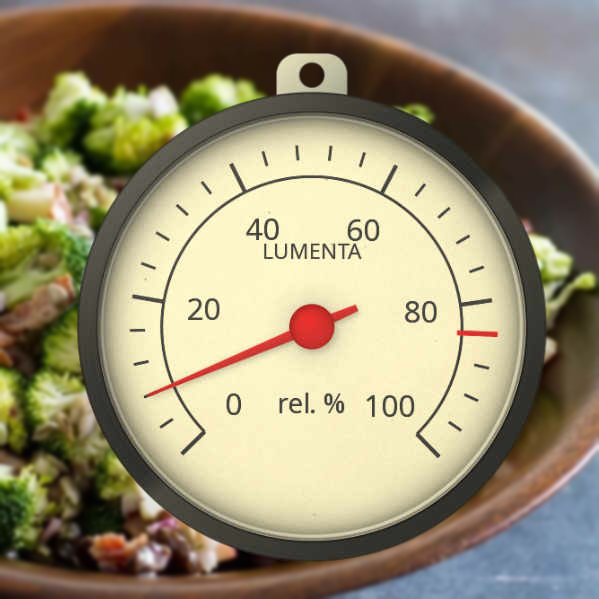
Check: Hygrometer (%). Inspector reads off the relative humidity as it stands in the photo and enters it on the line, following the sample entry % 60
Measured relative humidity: % 8
